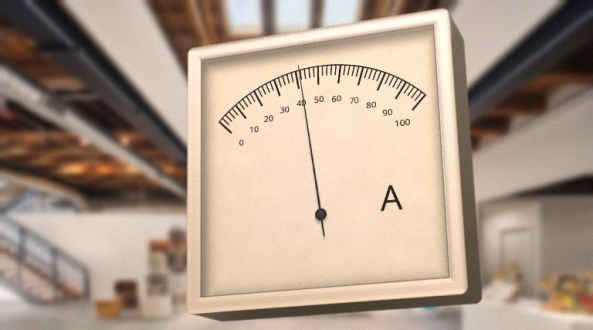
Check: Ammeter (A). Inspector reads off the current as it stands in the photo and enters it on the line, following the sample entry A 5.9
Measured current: A 42
